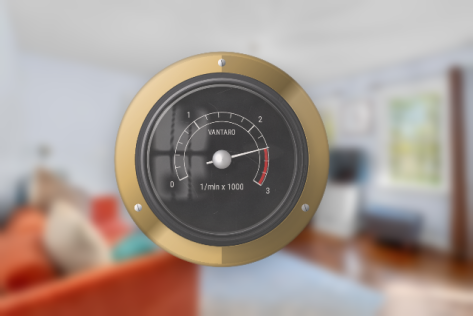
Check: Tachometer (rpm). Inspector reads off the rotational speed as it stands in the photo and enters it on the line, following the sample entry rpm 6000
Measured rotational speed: rpm 2400
